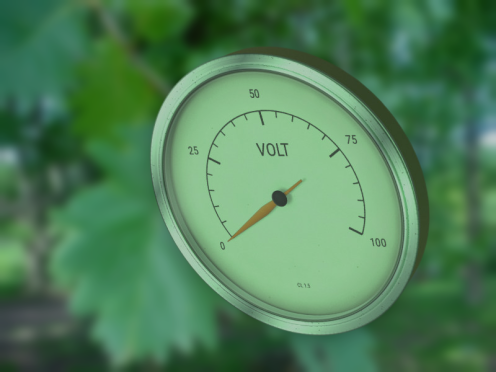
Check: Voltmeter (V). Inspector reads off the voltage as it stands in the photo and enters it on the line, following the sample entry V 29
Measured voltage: V 0
